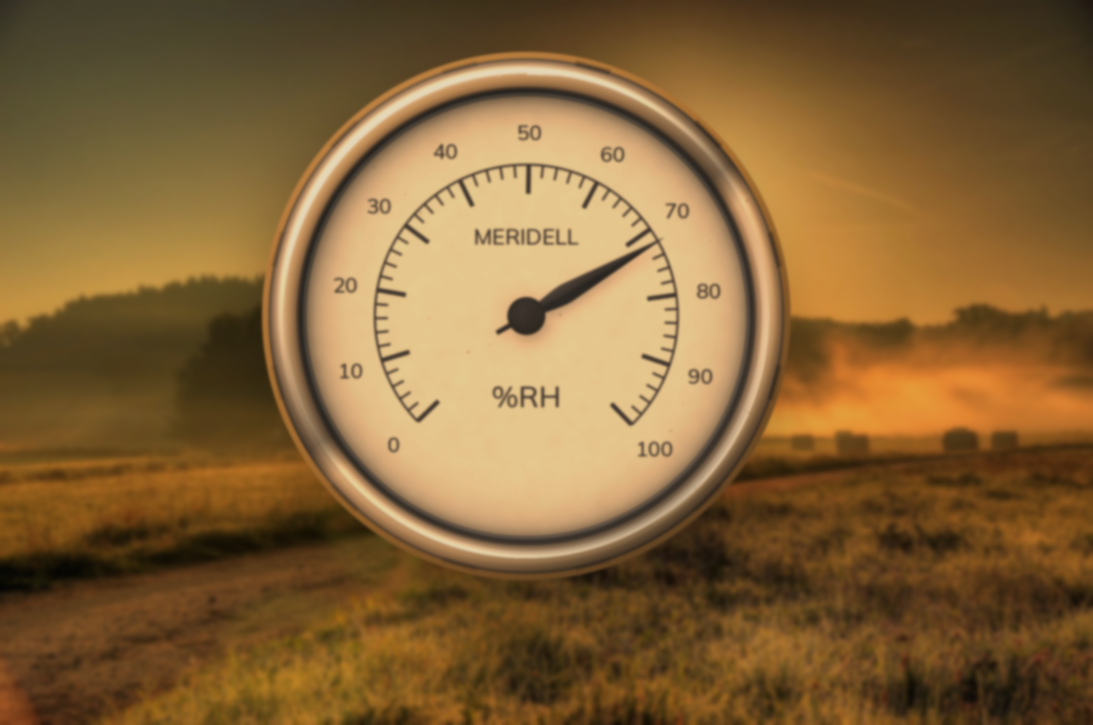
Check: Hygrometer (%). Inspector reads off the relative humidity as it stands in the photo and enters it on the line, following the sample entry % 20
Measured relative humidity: % 72
